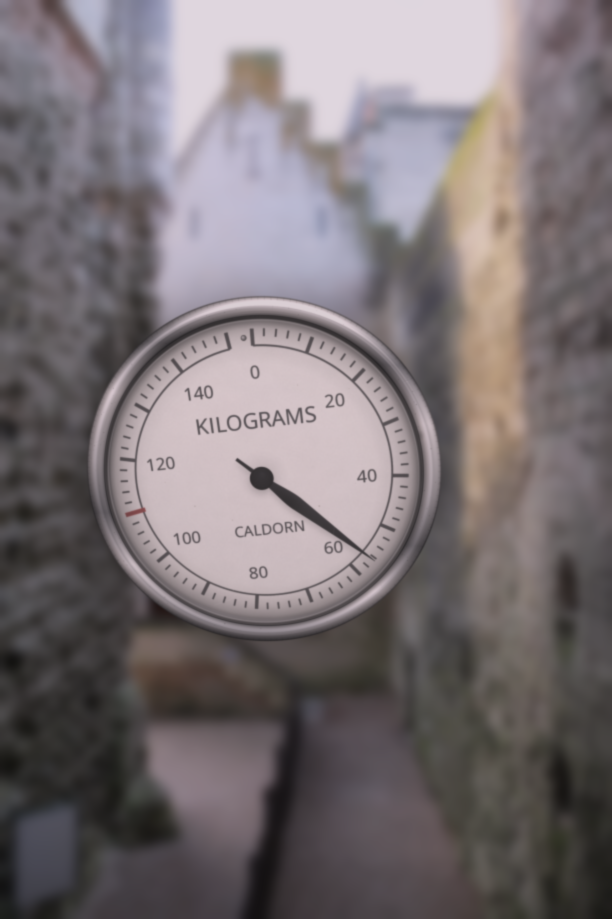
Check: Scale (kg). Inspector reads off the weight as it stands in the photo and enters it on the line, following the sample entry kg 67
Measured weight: kg 56
